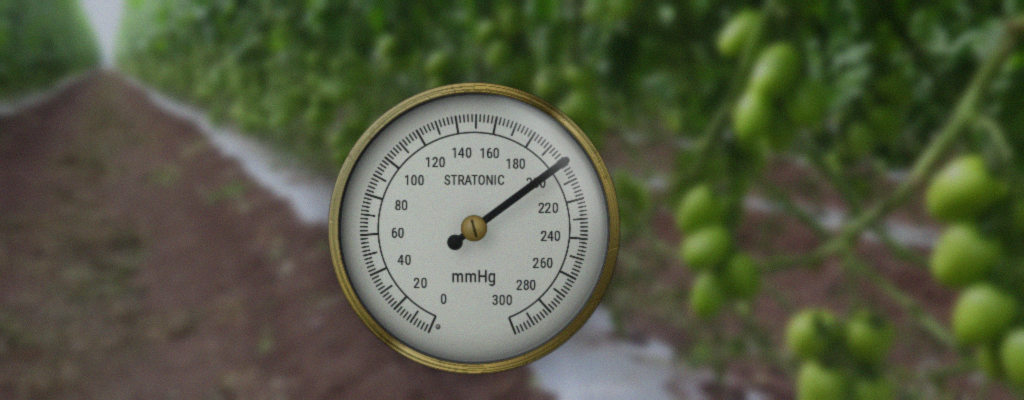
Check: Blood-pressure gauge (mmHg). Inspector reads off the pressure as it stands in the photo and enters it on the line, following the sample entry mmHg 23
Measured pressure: mmHg 200
